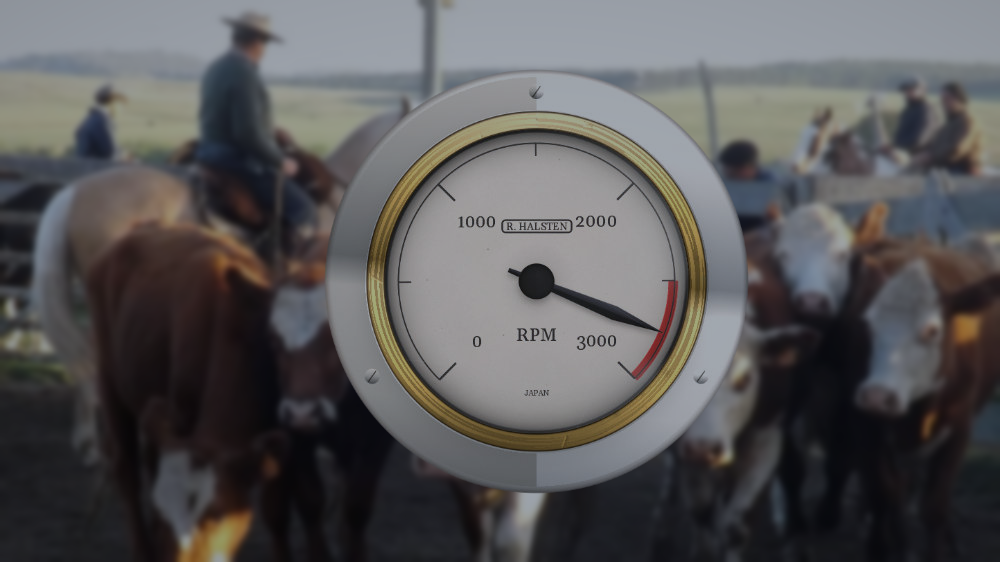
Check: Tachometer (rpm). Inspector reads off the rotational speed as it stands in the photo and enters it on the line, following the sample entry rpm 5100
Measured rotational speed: rpm 2750
